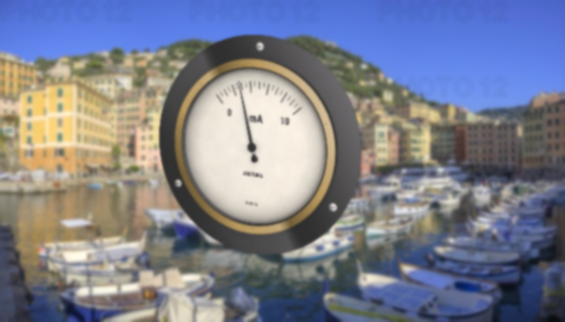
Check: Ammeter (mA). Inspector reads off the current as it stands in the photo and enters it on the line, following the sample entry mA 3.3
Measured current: mA 3
